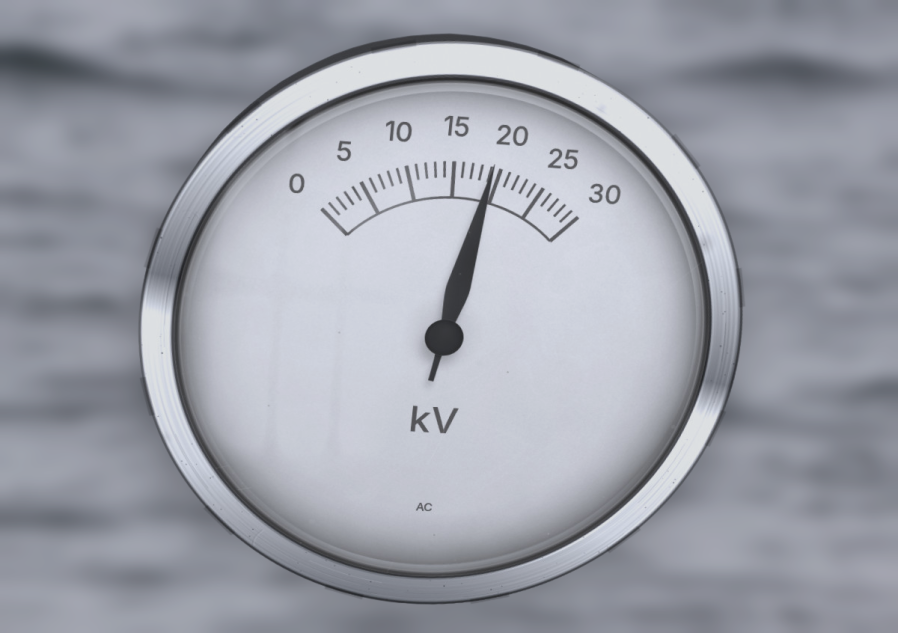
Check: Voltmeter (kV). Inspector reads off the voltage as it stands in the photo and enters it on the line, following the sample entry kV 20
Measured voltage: kV 19
